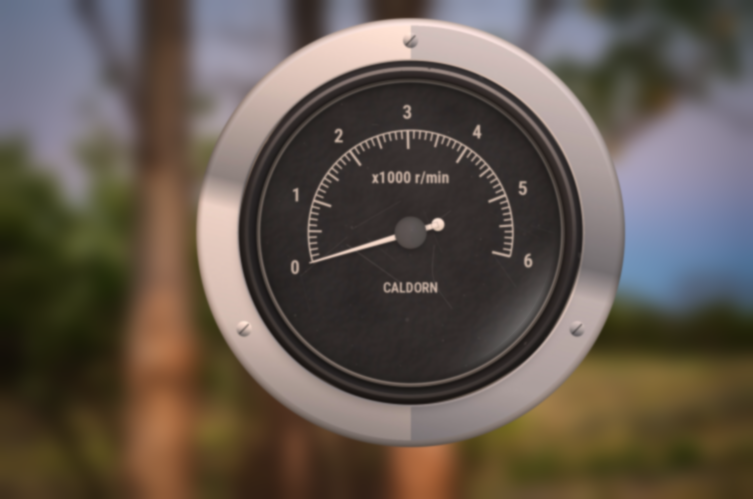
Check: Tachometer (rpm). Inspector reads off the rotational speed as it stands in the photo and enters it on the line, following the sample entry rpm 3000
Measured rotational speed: rpm 0
